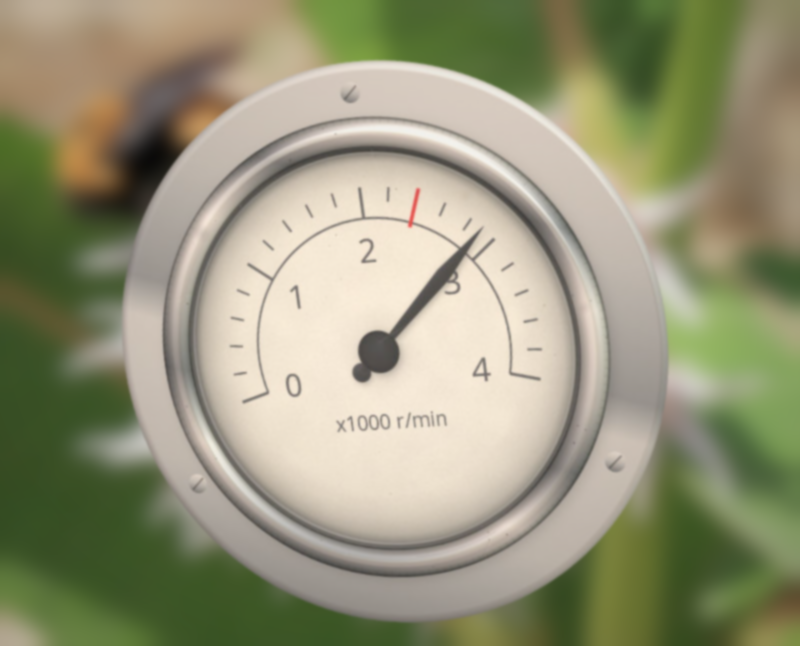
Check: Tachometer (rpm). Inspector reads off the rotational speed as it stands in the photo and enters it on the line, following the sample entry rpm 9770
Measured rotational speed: rpm 2900
